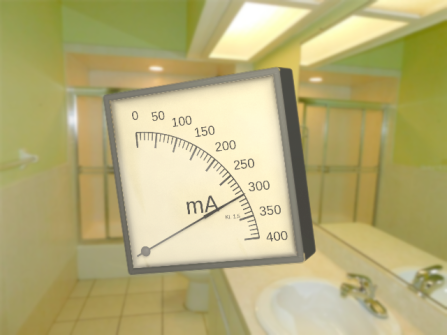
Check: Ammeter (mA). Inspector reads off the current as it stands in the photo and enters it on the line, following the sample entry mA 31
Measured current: mA 300
